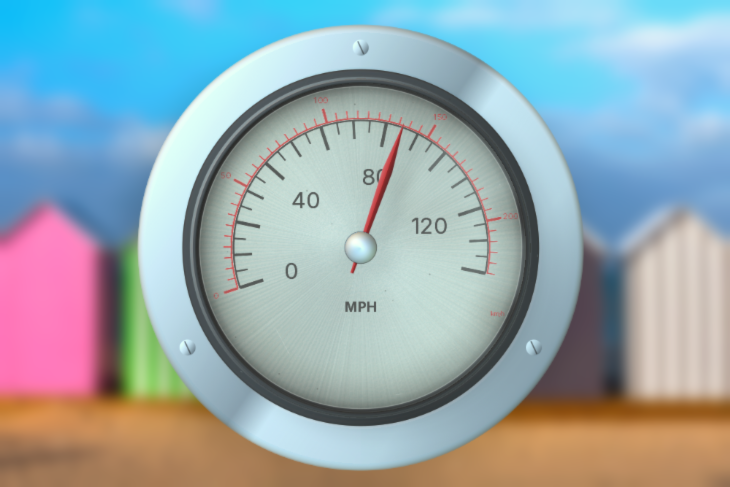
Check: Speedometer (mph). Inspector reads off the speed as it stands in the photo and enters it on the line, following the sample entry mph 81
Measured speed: mph 85
